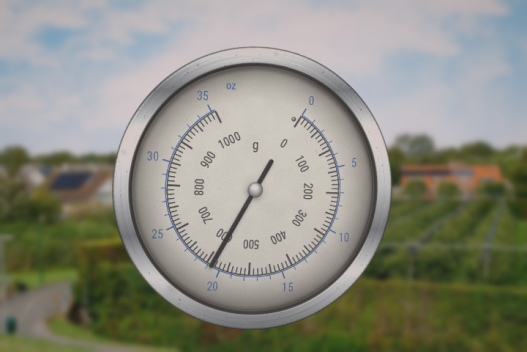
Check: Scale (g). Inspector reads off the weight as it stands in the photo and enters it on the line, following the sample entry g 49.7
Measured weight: g 590
